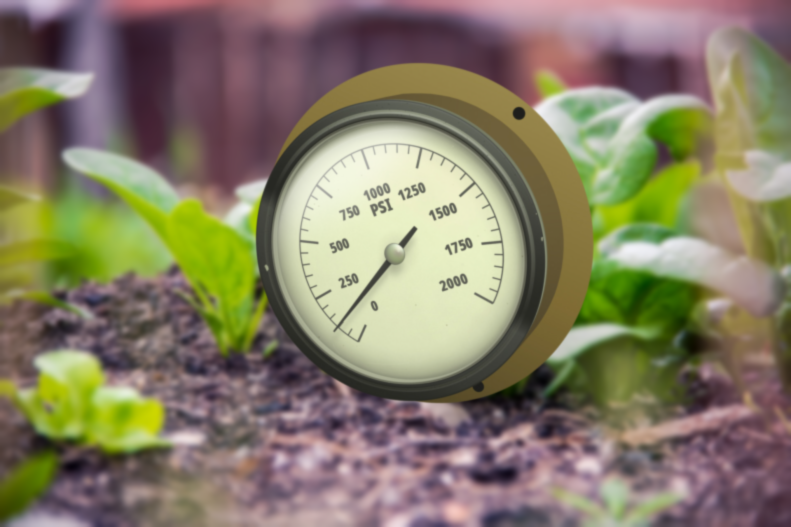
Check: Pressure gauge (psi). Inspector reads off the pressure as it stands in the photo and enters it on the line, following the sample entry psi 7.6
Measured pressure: psi 100
